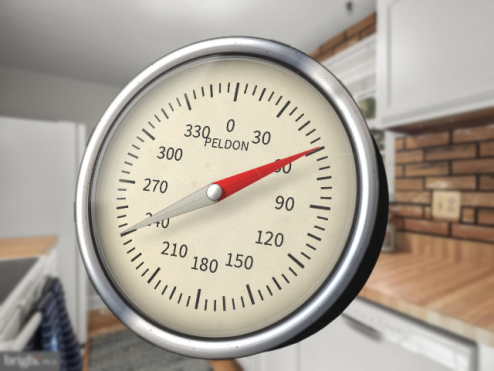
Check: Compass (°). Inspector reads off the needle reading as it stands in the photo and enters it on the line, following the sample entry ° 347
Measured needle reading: ° 60
